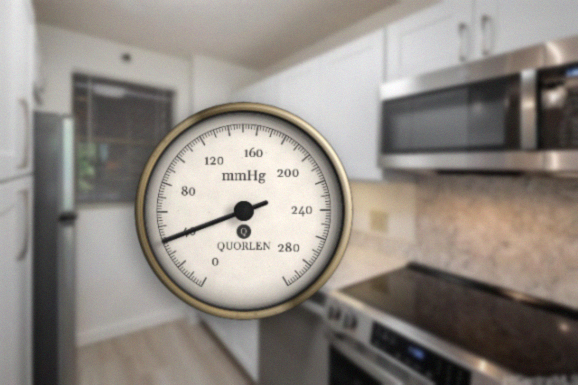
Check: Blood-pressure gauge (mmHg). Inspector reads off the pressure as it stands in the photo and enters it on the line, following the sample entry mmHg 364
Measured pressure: mmHg 40
